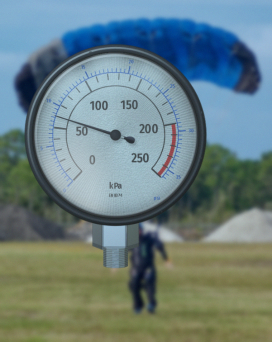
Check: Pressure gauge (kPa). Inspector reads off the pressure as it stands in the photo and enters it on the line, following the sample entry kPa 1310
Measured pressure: kPa 60
